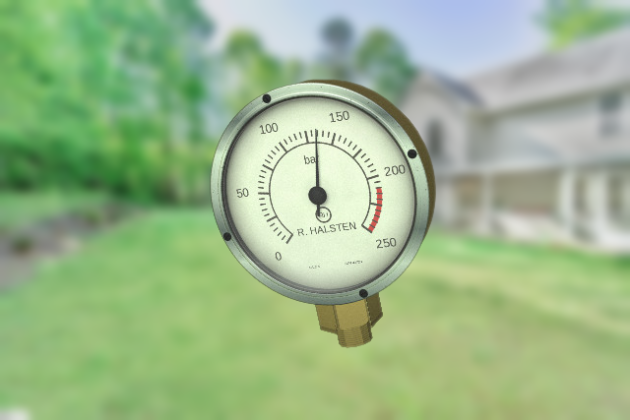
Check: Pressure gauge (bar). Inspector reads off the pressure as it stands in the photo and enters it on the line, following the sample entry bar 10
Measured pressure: bar 135
